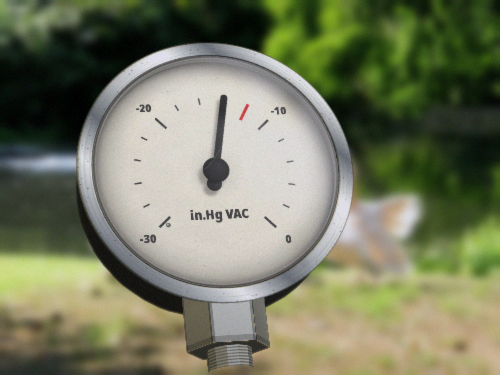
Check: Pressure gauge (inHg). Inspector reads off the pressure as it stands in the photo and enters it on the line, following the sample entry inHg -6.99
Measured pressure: inHg -14
